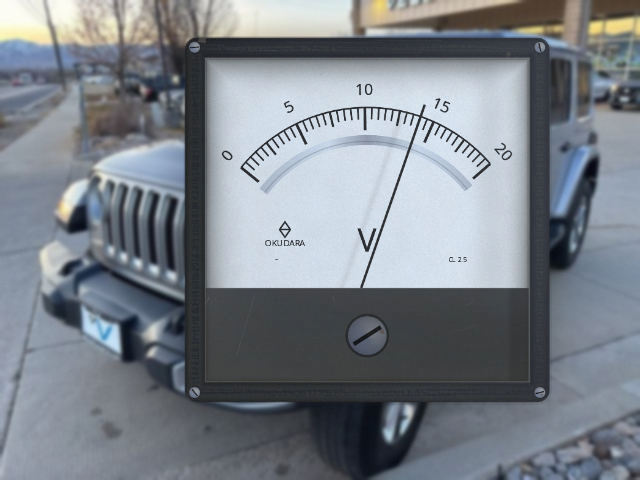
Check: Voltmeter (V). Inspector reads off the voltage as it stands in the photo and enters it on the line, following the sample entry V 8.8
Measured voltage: V 14
